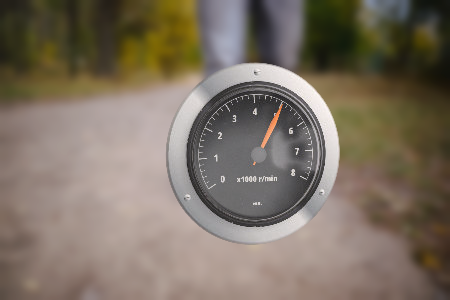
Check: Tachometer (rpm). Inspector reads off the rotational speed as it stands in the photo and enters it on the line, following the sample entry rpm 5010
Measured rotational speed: rpm 5000
